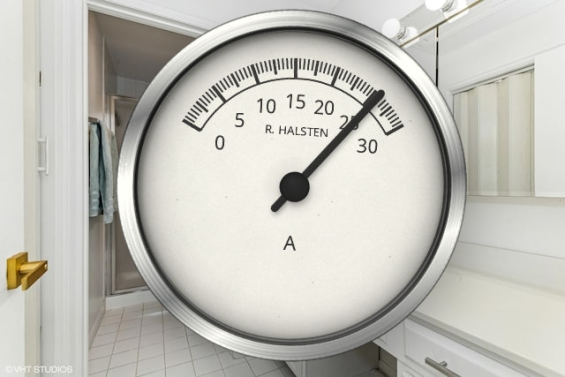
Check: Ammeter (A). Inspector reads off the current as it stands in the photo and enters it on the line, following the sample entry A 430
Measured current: A 25.5
